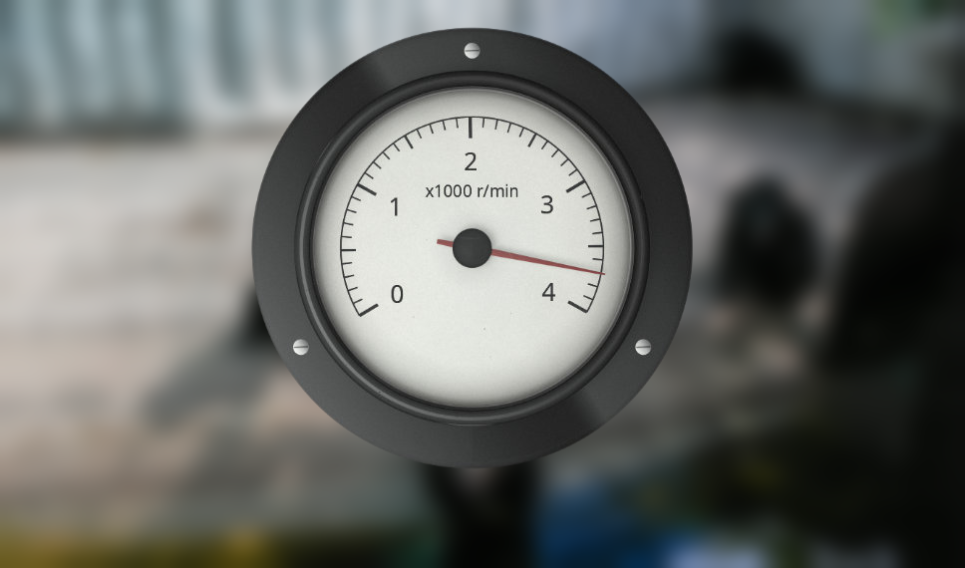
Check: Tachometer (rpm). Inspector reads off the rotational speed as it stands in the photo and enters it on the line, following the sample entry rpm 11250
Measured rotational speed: rpm 3700
